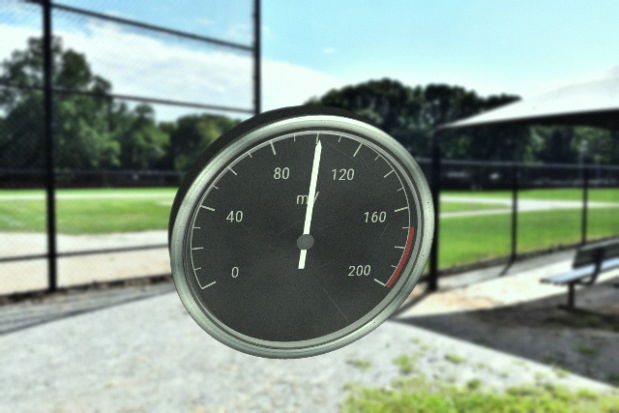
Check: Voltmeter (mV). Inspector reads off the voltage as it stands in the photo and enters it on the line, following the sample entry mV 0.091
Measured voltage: mV 100
